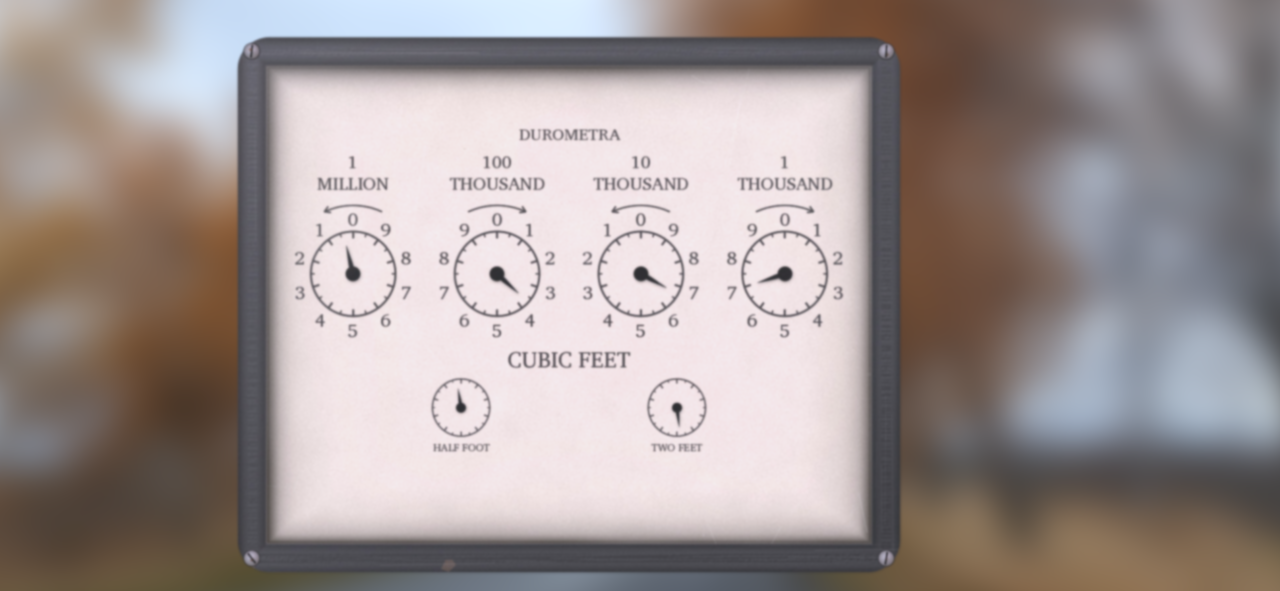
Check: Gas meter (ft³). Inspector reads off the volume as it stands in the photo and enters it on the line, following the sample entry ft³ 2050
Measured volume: ft³ 36700
